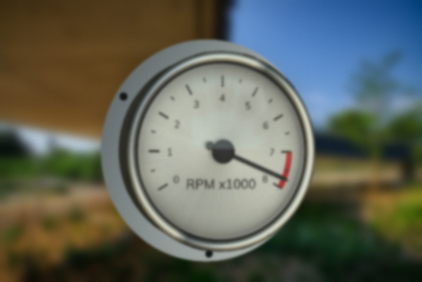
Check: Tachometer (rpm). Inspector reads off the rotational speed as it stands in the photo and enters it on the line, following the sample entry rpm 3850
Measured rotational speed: rpm 7750
